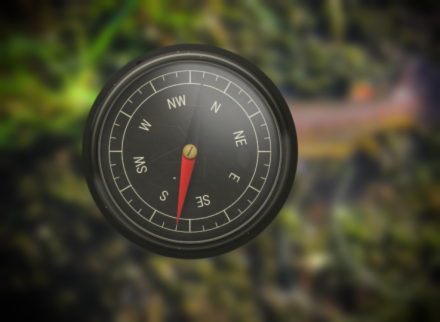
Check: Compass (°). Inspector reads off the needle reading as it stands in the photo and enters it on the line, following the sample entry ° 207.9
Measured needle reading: ° 160
